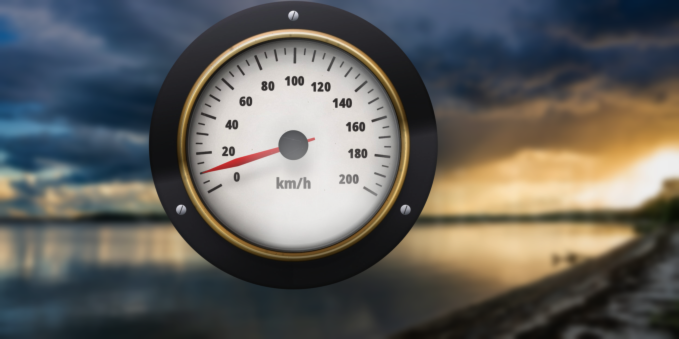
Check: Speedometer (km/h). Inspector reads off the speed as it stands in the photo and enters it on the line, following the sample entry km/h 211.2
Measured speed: km/h 10
